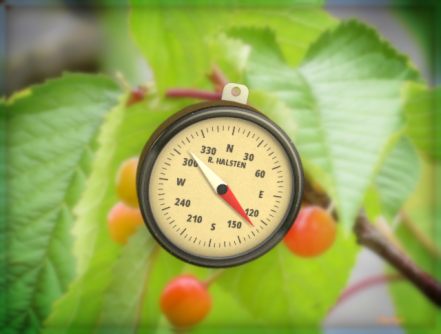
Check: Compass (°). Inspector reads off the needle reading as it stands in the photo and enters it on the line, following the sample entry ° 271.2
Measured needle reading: ° 130
